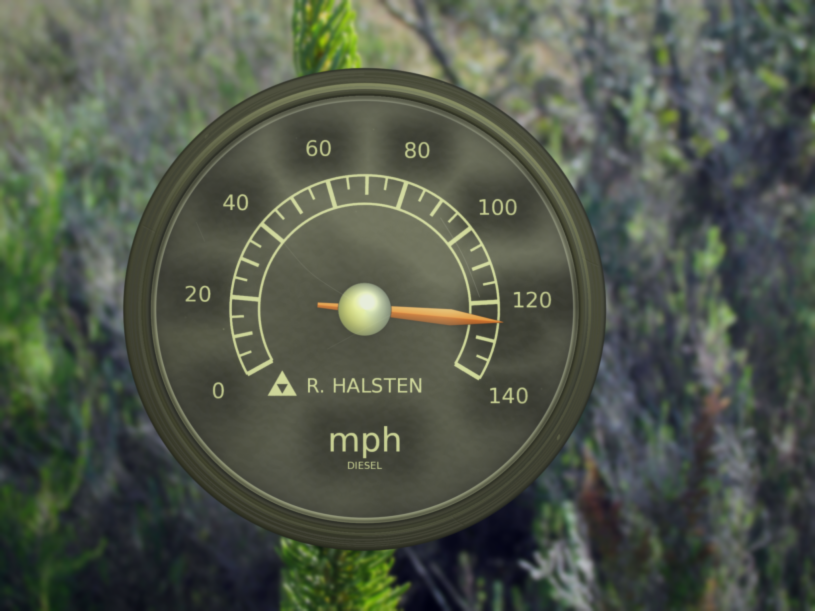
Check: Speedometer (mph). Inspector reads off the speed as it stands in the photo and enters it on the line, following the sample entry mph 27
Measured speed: mph 125
